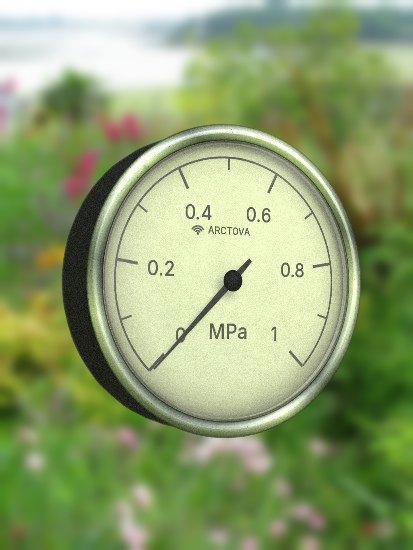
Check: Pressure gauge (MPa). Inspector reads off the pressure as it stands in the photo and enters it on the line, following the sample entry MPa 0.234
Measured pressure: MPa 0
